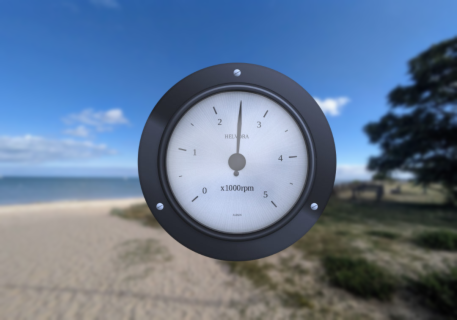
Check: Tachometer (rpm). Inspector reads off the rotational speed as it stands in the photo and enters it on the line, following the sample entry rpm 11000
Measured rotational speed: rpm 2500
